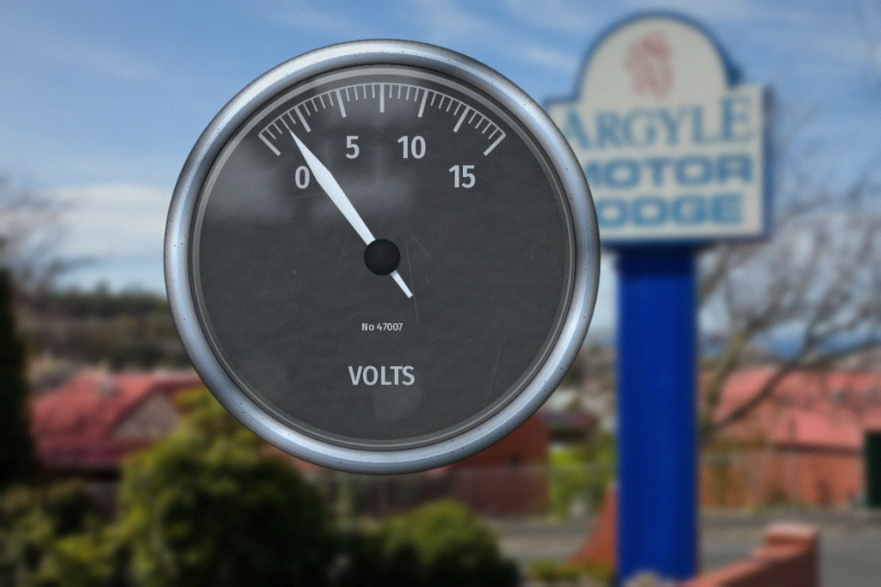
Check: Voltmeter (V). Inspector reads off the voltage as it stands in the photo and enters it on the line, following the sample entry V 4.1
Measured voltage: V 1.5
